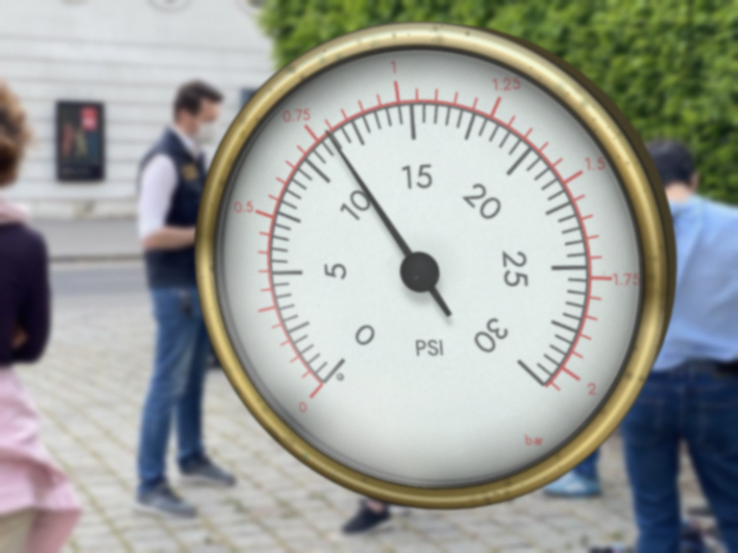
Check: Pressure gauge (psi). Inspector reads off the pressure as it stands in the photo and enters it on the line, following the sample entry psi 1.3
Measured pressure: psi 11.5
